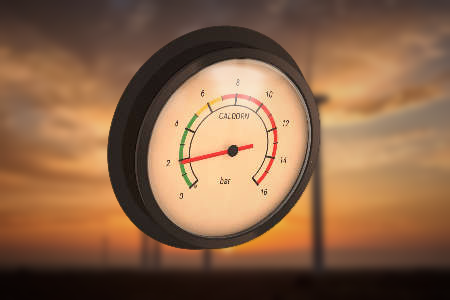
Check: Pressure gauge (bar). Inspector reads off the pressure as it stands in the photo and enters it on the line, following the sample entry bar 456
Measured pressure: bar 2
